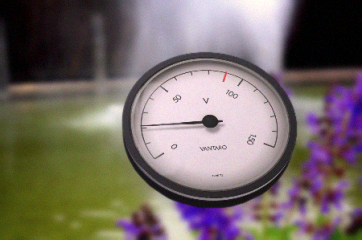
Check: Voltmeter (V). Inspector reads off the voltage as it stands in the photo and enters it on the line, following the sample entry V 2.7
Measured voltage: V 20
